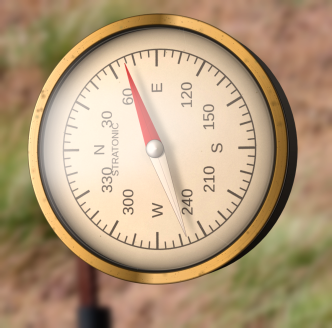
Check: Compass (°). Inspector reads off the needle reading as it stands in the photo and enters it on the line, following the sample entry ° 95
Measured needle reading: ° 70
